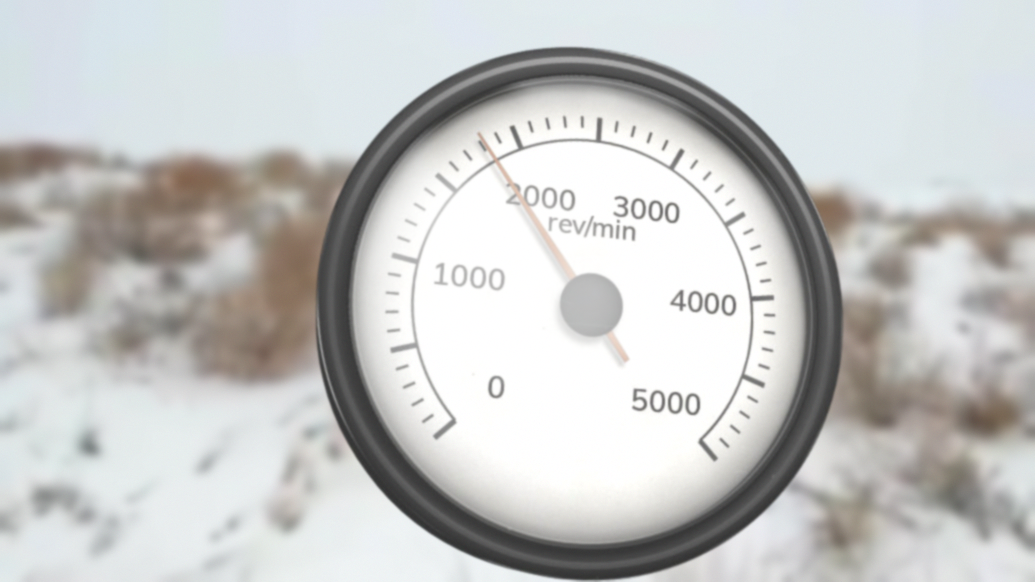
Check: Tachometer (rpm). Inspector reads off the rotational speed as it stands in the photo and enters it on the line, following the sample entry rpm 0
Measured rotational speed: rpm 1800
